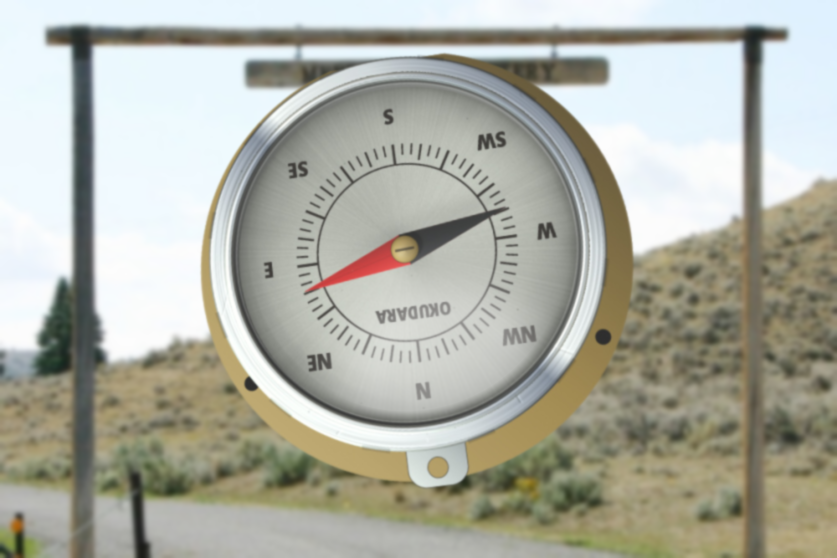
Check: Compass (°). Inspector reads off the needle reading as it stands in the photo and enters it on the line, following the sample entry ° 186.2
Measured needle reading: ° 75
